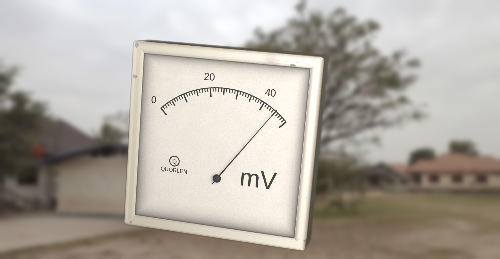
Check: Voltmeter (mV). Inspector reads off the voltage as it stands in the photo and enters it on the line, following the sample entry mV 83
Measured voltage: mV 45
